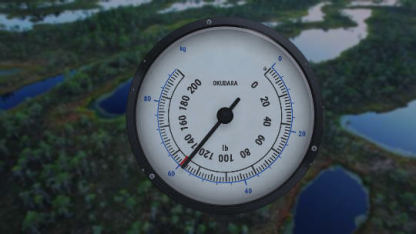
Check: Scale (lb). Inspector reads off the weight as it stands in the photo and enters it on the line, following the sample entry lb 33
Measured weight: lb 130
